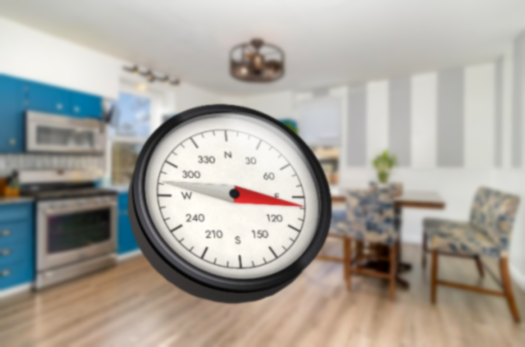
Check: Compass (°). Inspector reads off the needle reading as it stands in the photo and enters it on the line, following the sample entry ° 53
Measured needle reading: ° 100
